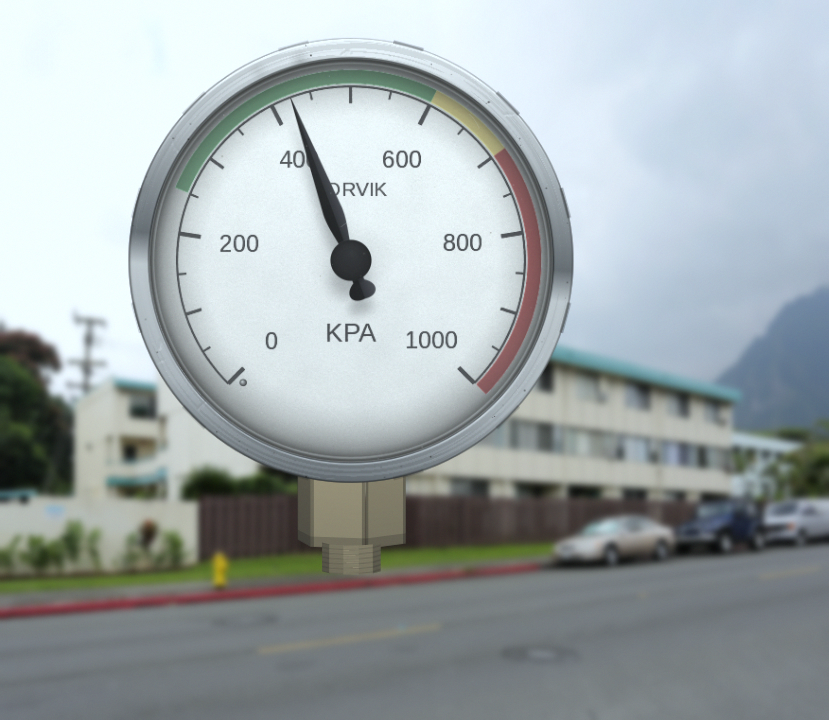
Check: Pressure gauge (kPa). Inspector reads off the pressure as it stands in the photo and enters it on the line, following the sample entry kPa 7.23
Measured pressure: kPa 425
